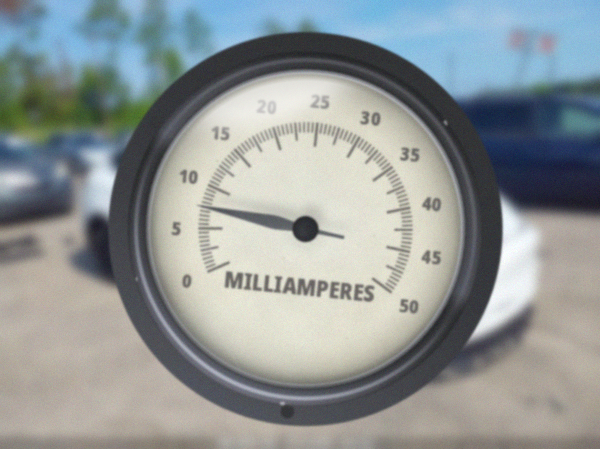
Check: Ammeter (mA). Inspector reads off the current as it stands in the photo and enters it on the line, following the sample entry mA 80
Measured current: mA 7.5
